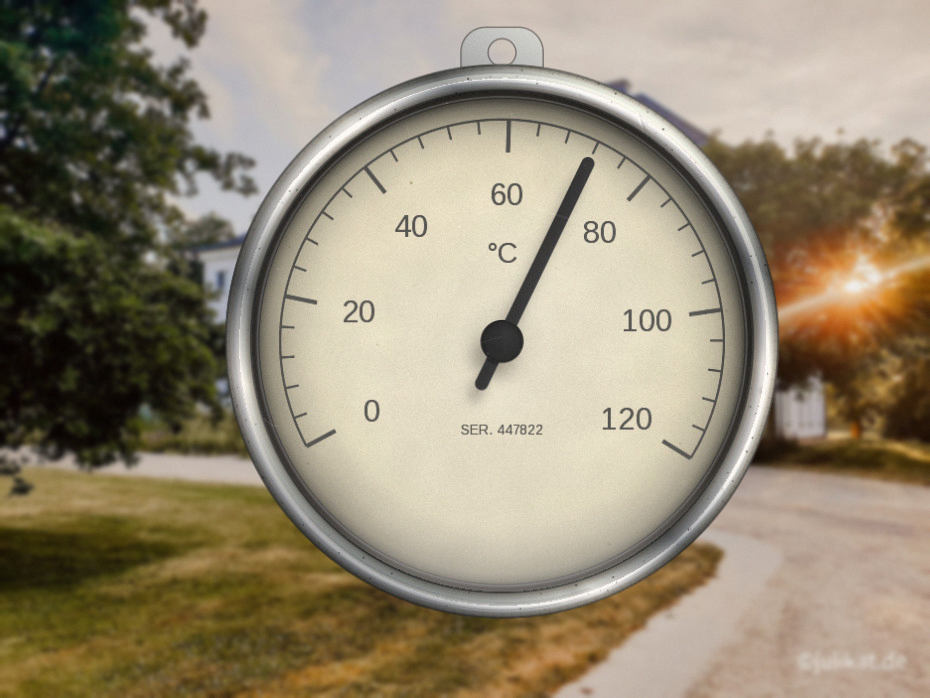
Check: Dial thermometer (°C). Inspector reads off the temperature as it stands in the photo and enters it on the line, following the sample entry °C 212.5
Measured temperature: °C 72
